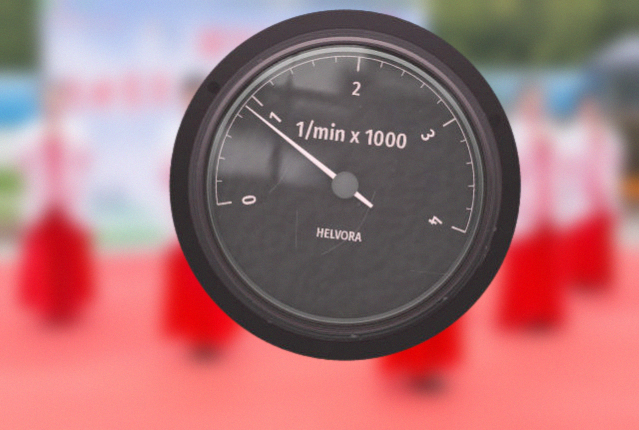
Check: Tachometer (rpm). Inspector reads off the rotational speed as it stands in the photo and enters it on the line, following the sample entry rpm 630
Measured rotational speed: rpm 900
